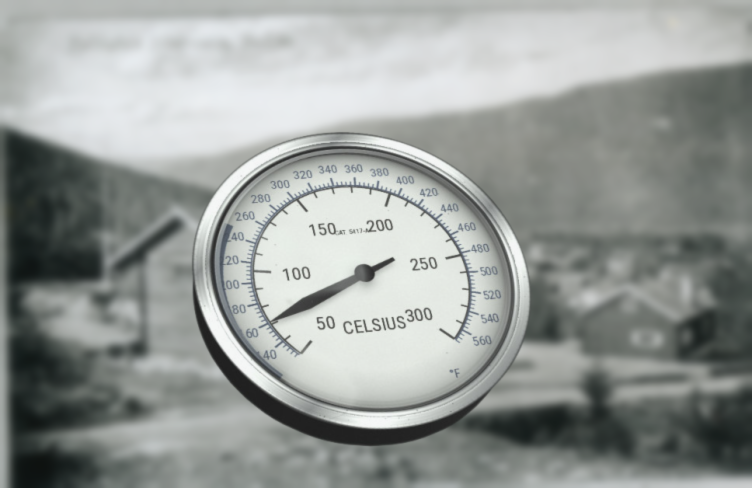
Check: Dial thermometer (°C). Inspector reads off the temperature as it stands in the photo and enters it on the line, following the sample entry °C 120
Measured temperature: °C 70
